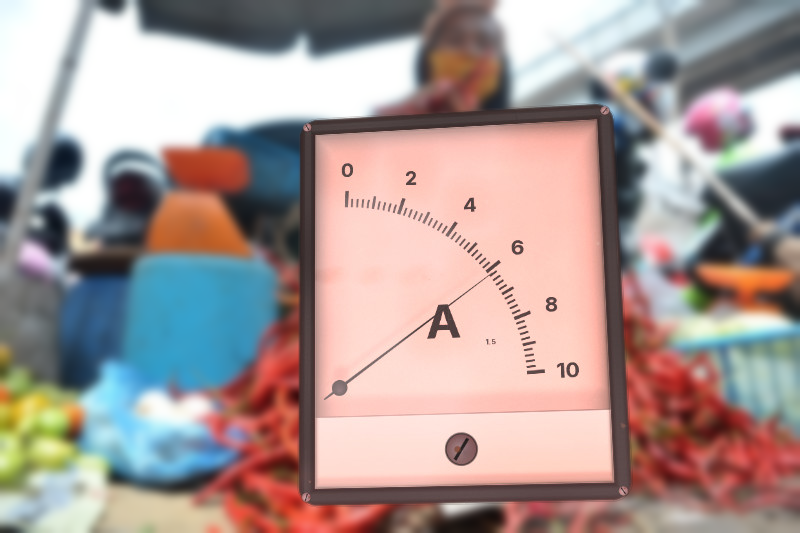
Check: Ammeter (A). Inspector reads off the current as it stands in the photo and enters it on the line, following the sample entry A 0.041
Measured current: A 6.2
